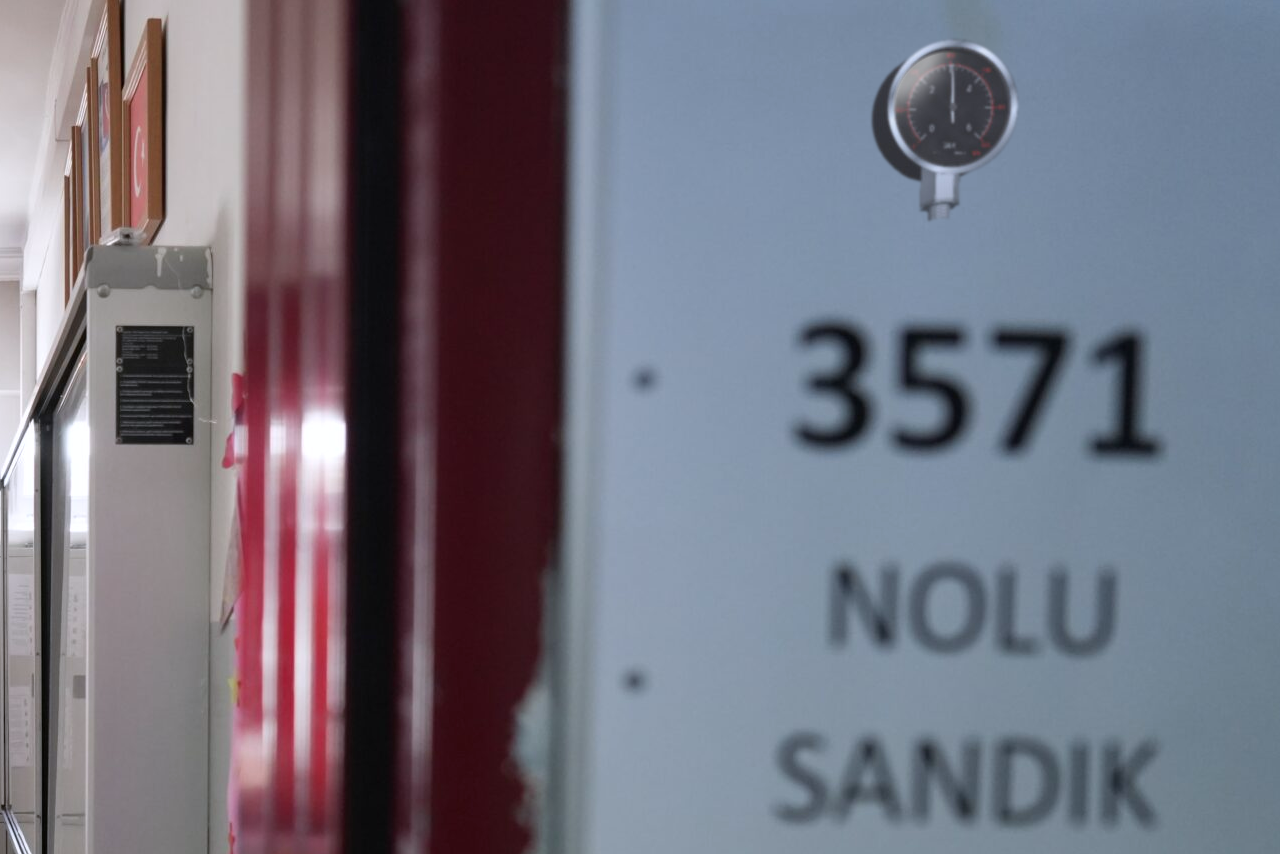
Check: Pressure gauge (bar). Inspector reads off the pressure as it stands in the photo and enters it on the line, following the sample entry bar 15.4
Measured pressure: bar 3
